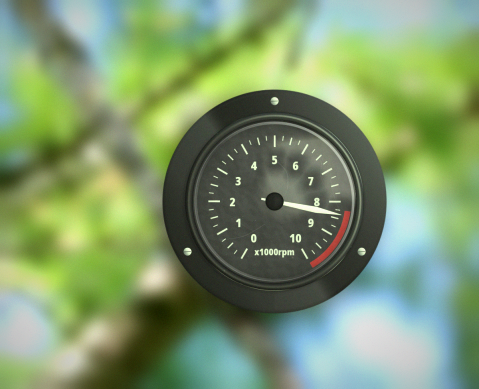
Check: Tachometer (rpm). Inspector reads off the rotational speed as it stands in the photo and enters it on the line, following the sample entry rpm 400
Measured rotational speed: rpm 8375
